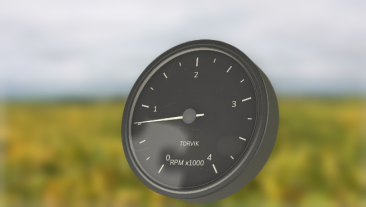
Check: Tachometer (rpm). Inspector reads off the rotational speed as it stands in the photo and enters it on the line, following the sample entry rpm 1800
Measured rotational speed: rpm 750
